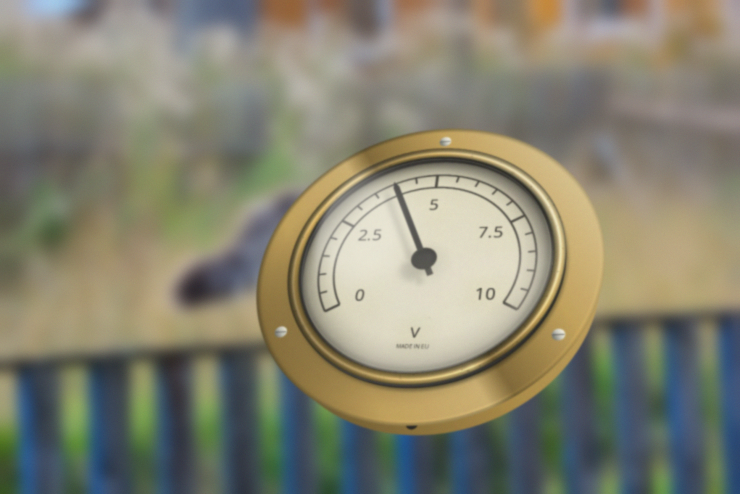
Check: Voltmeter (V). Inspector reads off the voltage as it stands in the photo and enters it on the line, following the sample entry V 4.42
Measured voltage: V 4
